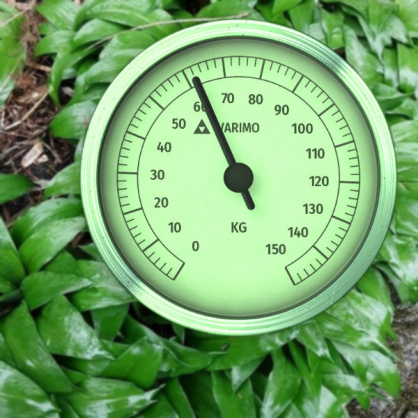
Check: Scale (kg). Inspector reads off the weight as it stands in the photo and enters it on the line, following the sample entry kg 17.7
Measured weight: kg 62
